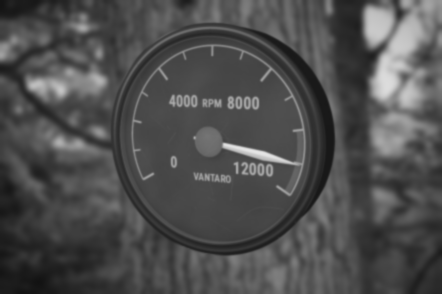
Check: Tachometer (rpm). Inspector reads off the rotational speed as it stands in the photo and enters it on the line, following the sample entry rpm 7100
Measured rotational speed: rpm 11000
